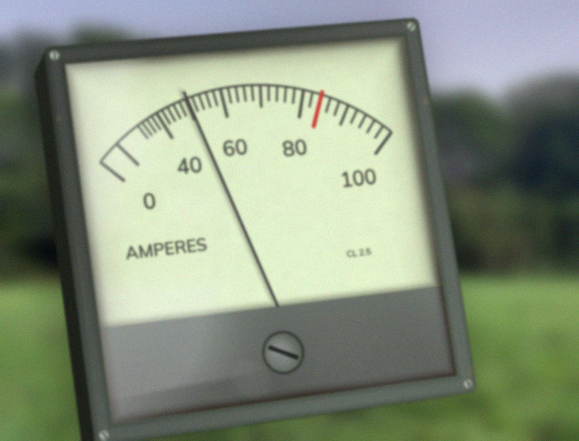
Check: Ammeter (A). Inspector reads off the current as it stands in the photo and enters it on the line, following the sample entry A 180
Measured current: A 50
